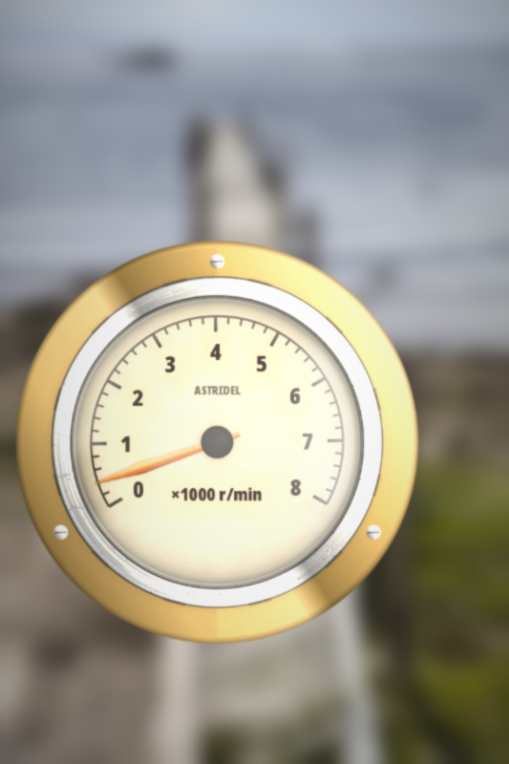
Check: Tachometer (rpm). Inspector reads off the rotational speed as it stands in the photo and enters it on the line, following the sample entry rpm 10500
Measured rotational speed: rpm 400
